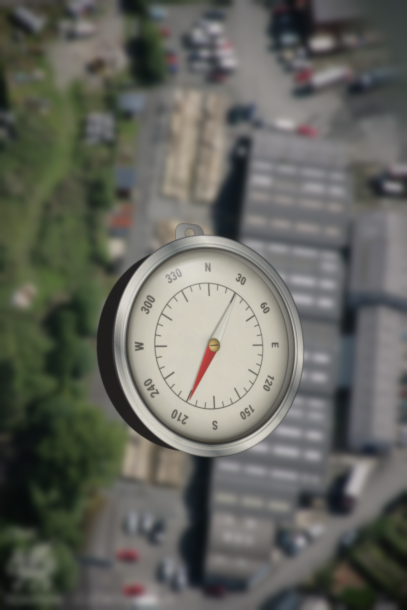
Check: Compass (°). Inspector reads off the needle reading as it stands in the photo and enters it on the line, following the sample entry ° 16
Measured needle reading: ° 210
